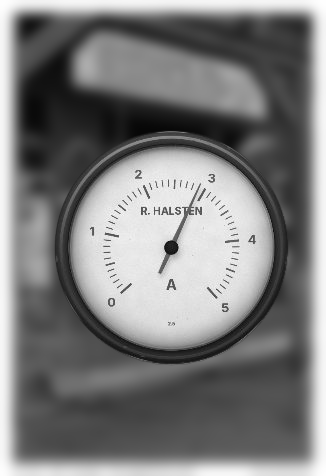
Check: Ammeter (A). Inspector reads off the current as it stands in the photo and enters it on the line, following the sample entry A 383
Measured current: A 2.9
